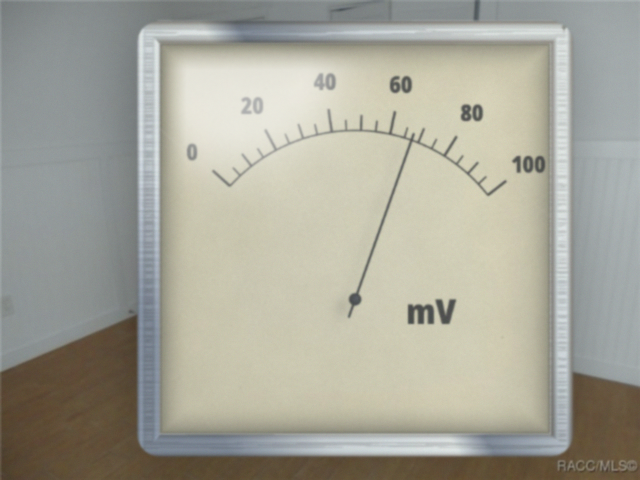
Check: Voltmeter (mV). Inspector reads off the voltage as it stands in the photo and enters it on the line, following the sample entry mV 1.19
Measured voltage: mV 67.5
